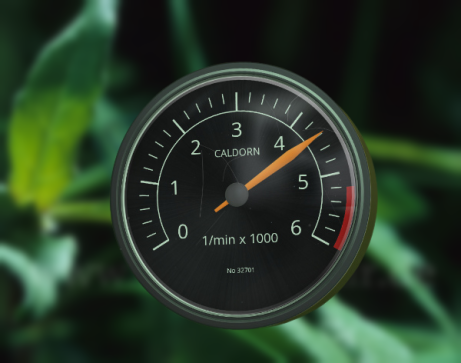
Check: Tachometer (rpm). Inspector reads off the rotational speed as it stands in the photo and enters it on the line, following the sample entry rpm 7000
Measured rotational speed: rpm 4400
